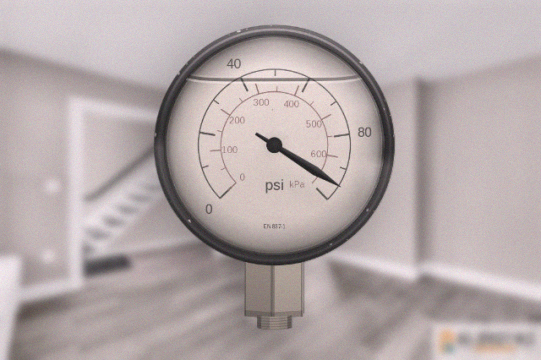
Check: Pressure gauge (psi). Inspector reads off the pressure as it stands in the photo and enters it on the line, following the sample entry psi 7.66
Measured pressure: psi 95
